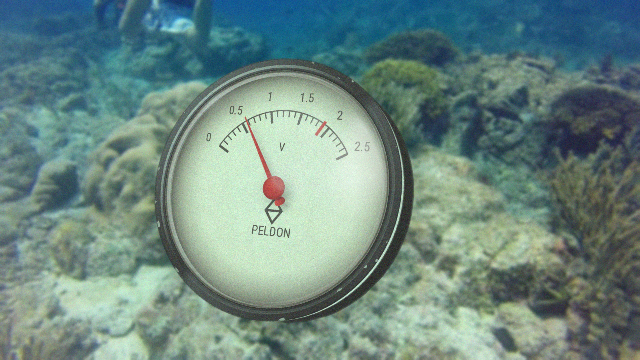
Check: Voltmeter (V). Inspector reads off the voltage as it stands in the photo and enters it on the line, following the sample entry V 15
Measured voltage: V 0.6
